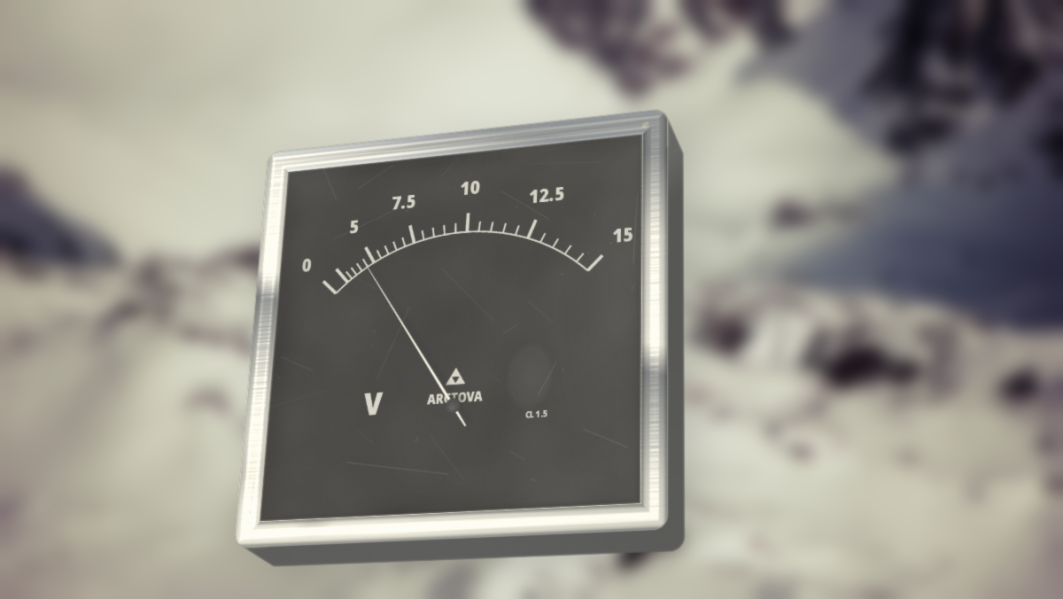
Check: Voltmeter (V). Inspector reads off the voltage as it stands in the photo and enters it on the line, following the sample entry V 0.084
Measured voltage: V 4.5
